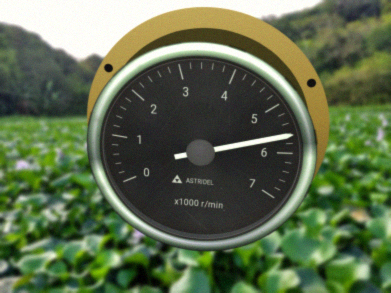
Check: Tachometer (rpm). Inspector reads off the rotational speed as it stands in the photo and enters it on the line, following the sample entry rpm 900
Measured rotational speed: rpm 5600
